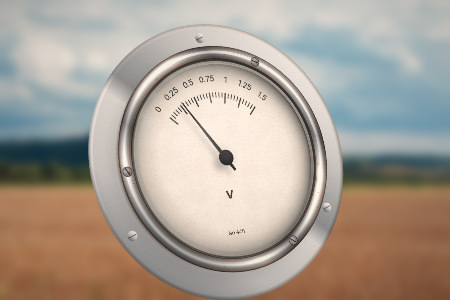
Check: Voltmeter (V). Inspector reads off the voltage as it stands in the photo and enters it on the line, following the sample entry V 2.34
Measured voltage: V 0.25
